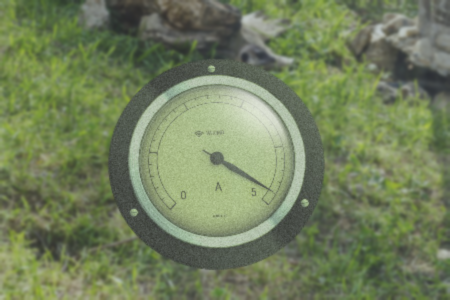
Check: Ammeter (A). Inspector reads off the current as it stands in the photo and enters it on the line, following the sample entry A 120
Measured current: A 4.8
